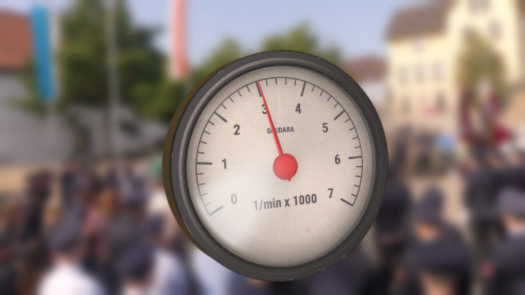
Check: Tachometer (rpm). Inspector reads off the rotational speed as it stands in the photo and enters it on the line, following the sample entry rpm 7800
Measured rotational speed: rpm 3000
